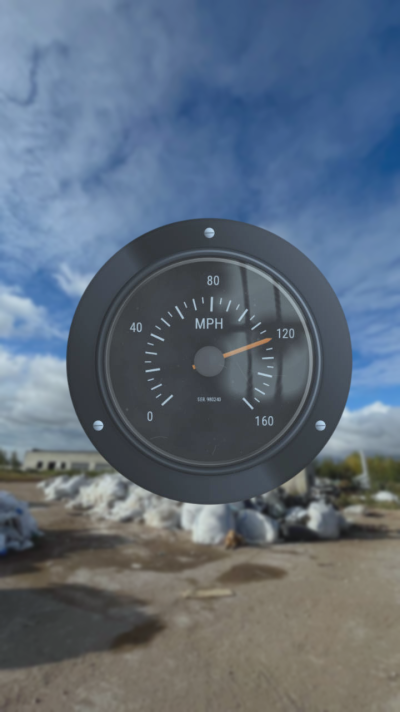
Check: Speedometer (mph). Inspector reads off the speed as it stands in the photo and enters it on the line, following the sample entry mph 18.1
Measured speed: mph 120
